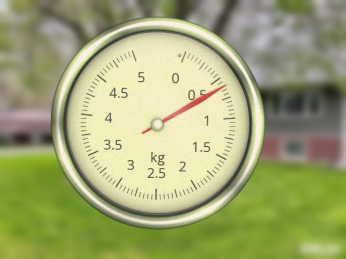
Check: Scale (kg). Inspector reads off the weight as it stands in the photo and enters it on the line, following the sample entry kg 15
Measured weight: kg 0.6
